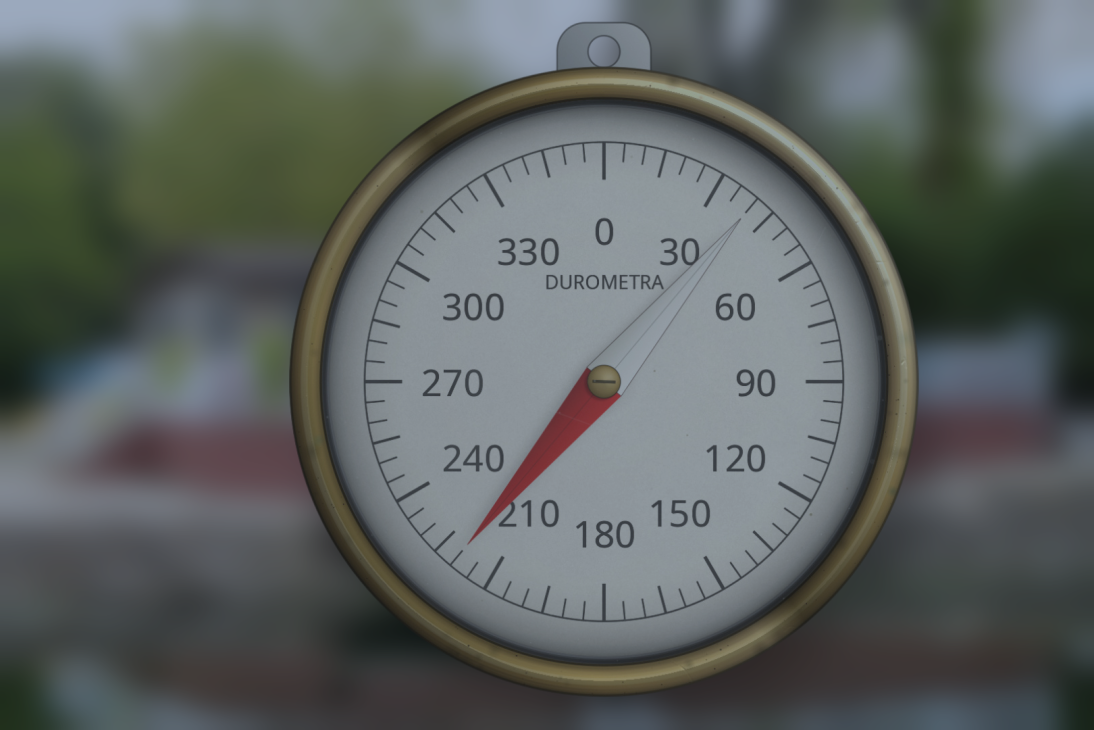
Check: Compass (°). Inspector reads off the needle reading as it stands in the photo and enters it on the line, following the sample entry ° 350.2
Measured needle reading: ° 220
